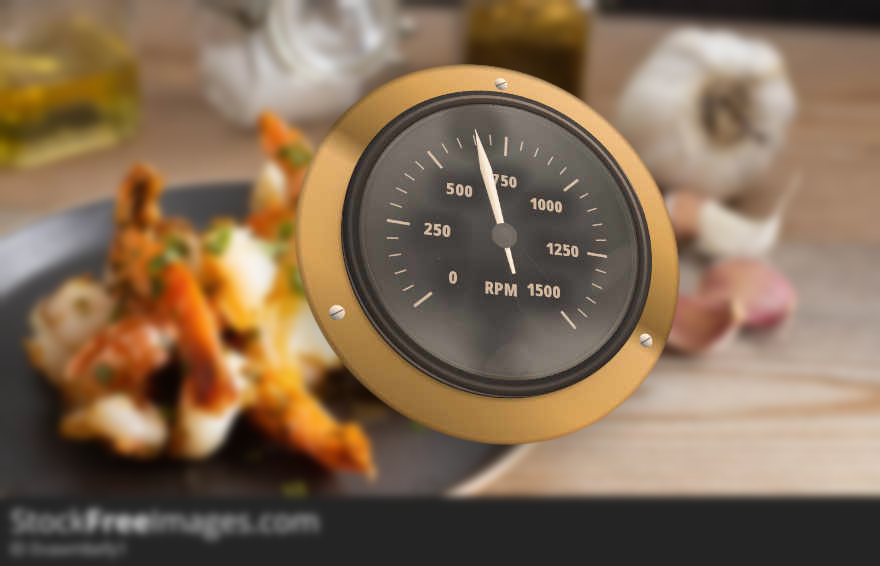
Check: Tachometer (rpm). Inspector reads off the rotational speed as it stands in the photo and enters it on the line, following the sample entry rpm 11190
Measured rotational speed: rpm 650
